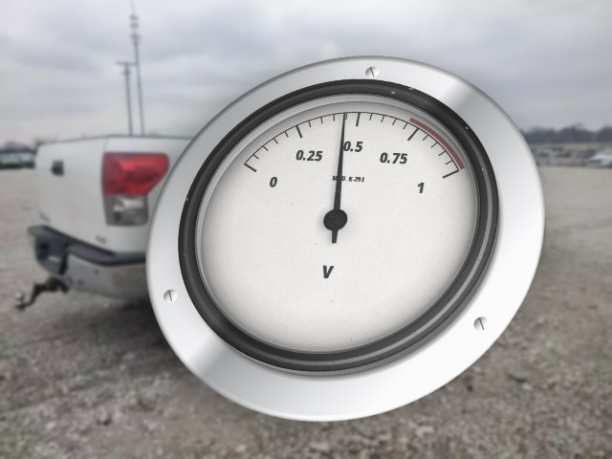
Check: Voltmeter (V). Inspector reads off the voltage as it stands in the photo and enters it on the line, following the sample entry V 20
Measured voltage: V 0.45
